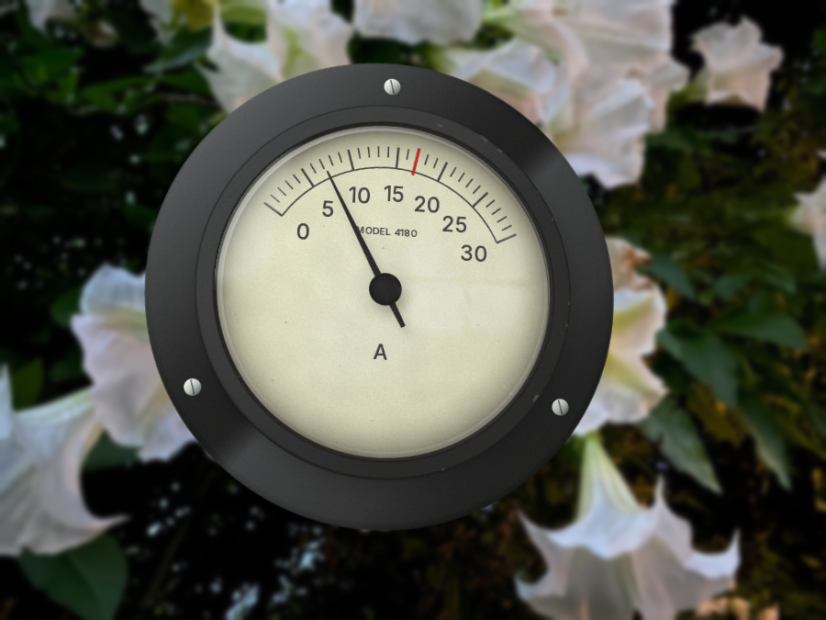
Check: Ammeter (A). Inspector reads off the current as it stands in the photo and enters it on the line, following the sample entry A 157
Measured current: A 7
